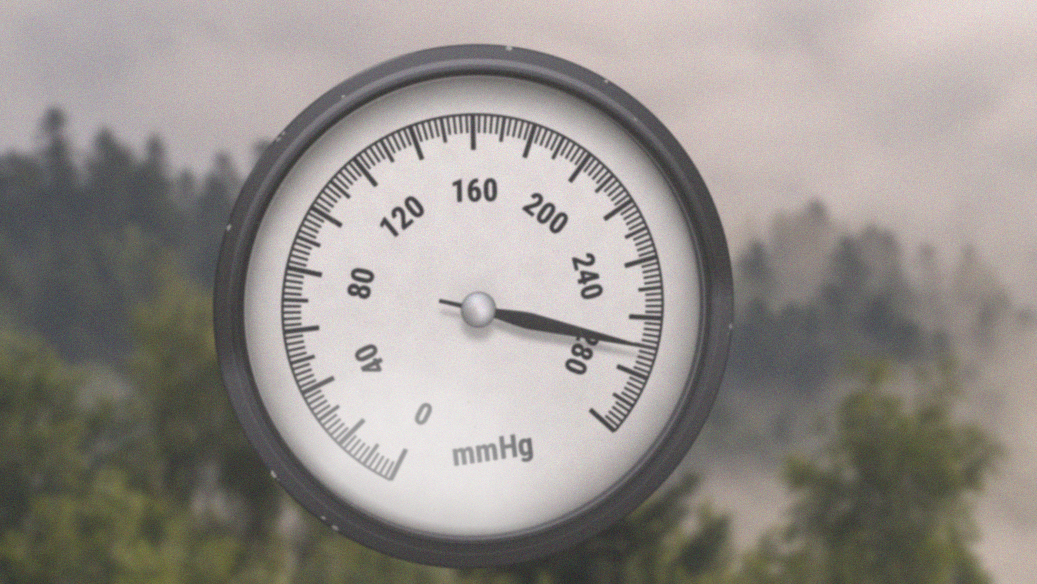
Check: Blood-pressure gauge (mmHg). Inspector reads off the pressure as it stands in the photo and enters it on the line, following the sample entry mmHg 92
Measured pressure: mmHg 270
